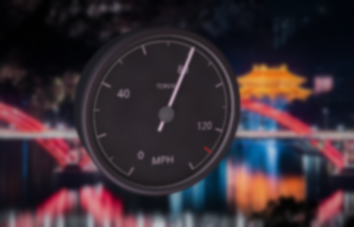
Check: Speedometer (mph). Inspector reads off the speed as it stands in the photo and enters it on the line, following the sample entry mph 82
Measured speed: mph 80
